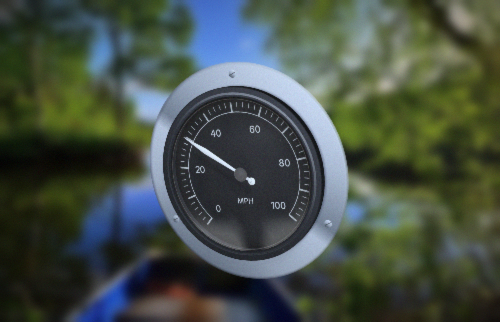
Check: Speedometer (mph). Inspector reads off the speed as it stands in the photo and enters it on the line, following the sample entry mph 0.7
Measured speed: mph 30
